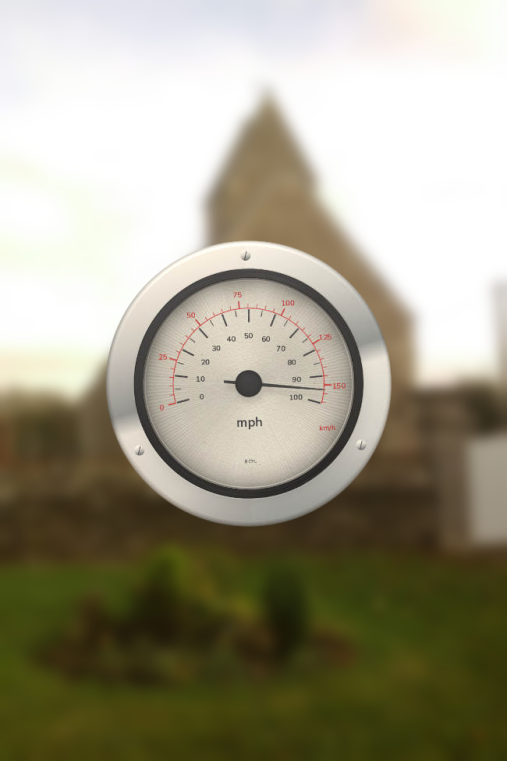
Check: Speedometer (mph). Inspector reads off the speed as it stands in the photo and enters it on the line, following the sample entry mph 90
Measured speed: mph 95
